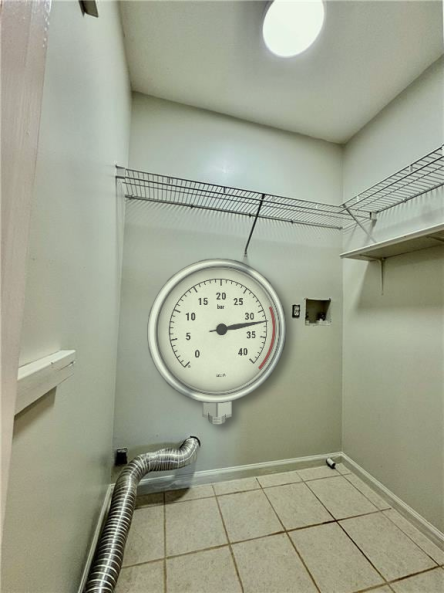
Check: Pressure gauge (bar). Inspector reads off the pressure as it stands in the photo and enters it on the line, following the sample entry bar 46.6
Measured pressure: bar 32
